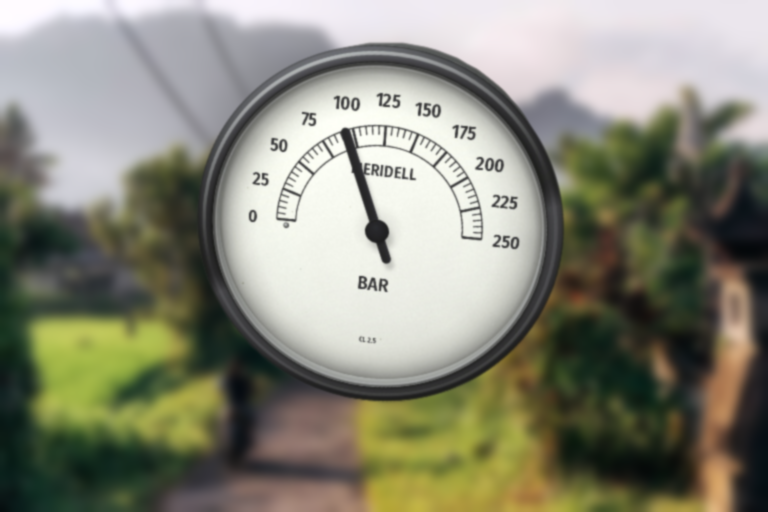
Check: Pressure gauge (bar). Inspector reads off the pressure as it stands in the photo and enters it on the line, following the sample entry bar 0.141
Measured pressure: bar 95
